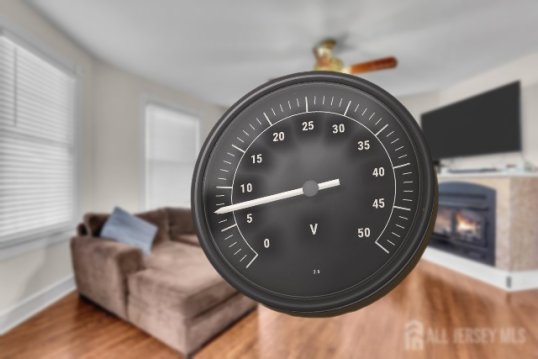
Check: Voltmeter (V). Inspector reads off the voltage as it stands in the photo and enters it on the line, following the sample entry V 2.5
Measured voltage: V 7
